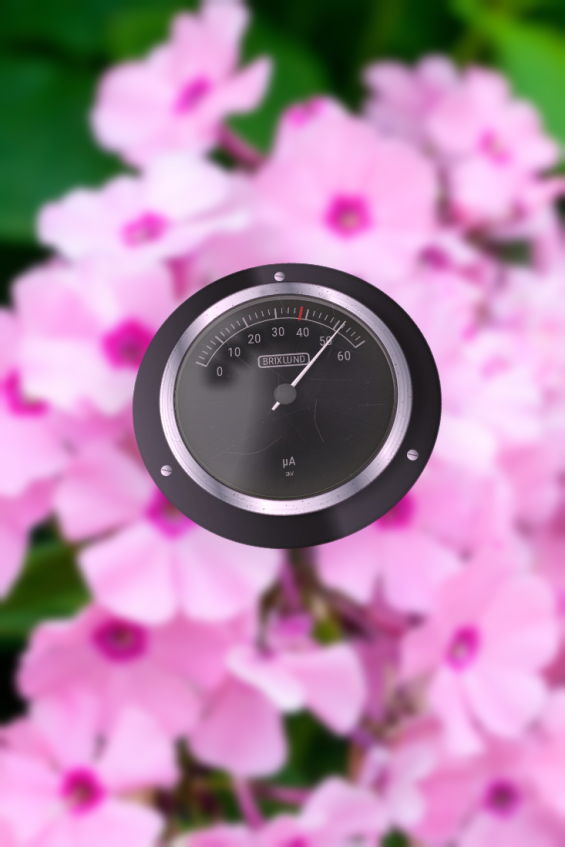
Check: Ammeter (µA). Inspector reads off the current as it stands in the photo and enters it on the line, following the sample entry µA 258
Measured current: µA 52
